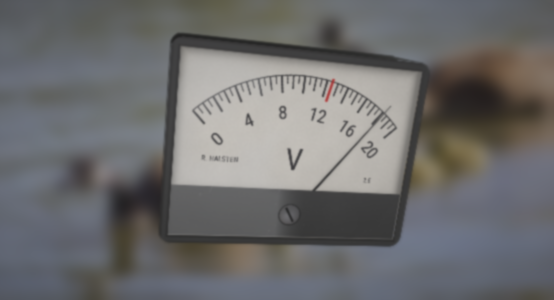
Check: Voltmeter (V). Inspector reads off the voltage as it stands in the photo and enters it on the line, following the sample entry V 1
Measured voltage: V 18
